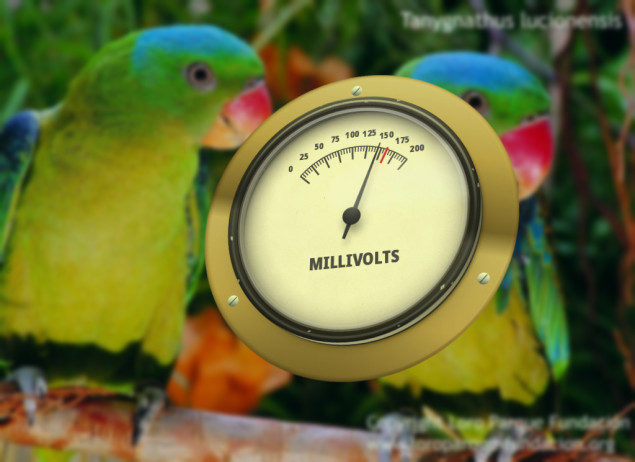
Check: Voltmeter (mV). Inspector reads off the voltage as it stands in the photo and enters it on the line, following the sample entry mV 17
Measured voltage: mV 150
